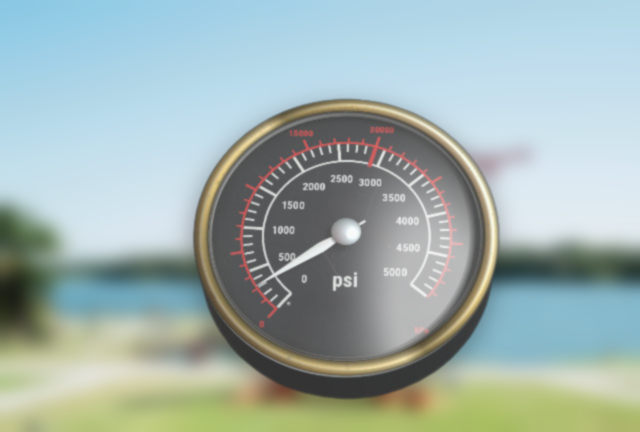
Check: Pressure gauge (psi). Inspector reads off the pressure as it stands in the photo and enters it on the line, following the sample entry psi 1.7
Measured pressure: psi 300
